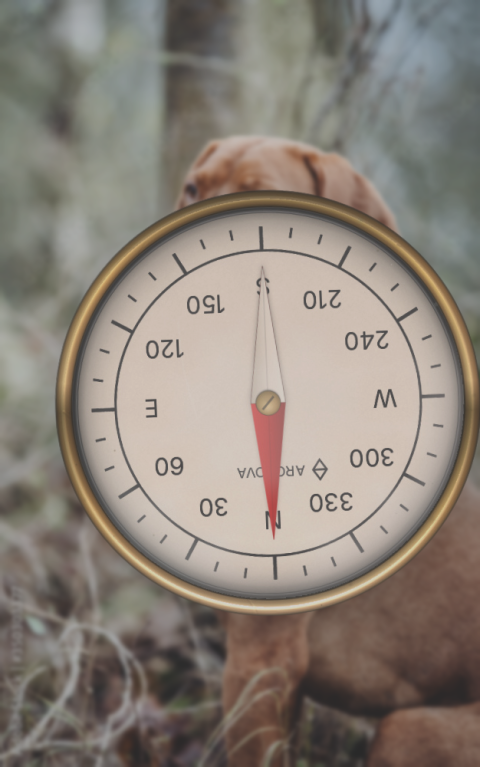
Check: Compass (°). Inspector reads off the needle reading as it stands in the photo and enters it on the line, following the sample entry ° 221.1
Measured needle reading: ° 0
